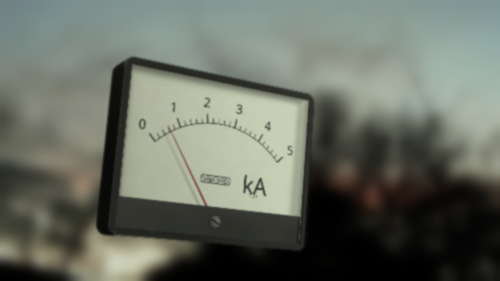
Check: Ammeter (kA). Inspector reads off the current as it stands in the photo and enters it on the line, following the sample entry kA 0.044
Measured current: kA 0.6
